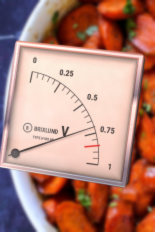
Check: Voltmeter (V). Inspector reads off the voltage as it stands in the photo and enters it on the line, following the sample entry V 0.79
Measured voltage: V 0.7
